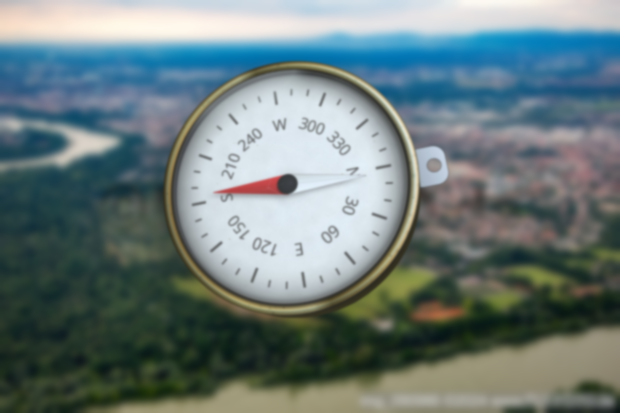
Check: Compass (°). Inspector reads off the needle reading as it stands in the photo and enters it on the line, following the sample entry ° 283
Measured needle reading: ° 185
